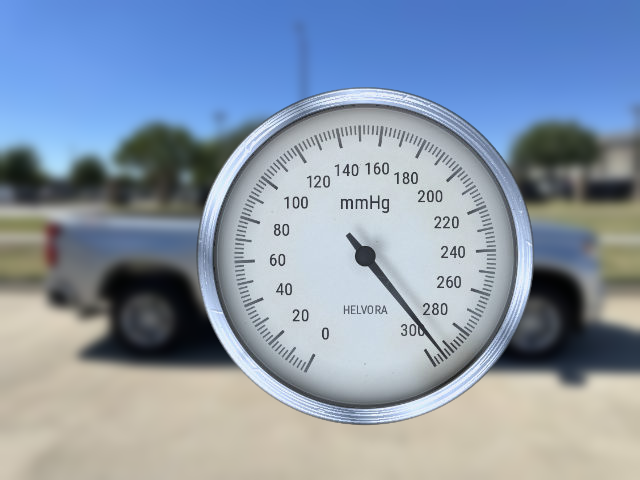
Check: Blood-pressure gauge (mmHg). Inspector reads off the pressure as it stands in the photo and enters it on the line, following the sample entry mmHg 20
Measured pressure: mmHg 294
